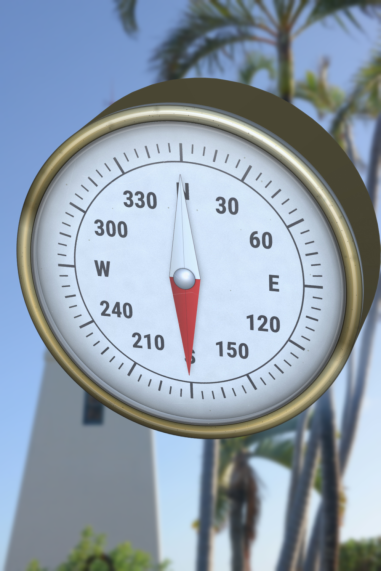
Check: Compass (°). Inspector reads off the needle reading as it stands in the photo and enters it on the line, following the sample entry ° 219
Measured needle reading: ° 180
